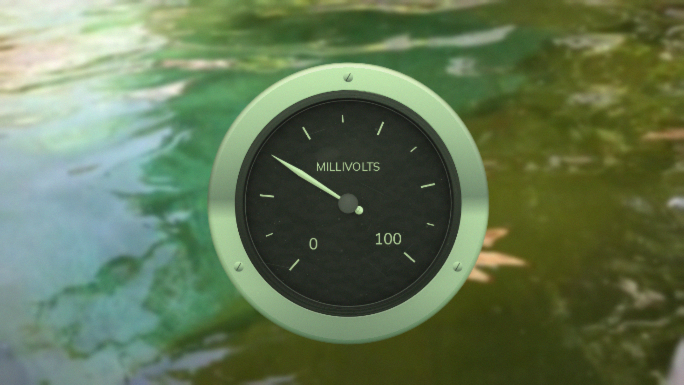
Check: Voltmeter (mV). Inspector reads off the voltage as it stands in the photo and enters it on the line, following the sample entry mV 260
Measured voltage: mV 30
